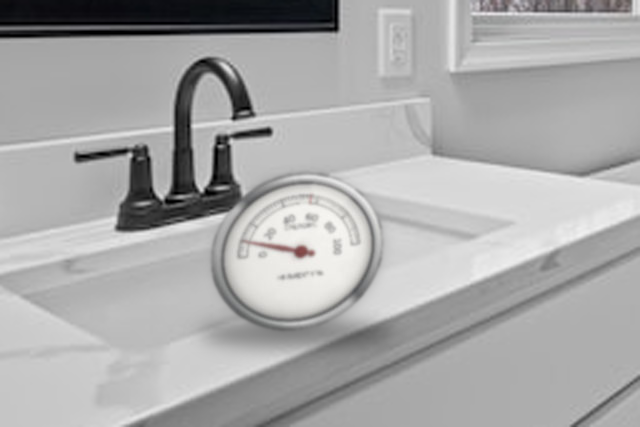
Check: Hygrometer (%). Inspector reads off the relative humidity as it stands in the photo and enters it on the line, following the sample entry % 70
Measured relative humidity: % 10
